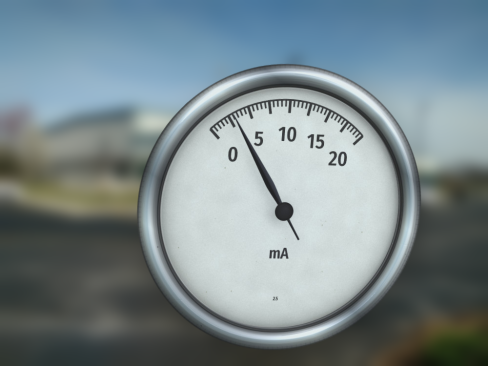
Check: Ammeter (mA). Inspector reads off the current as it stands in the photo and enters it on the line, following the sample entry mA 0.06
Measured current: mA 3
